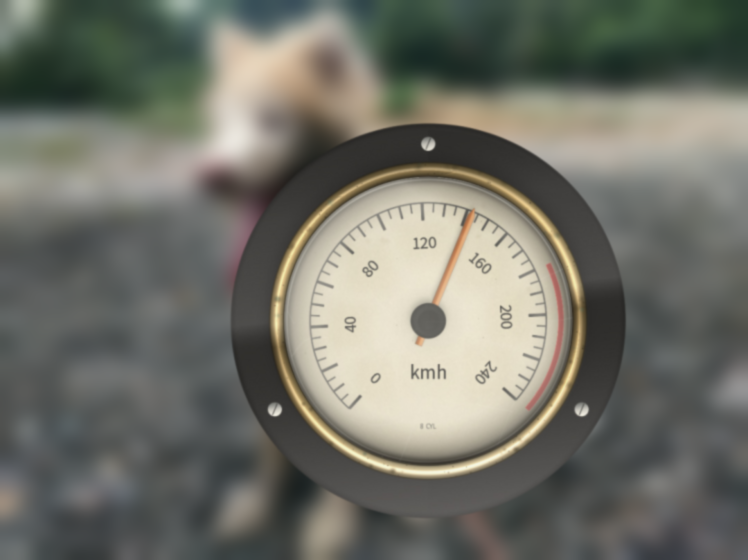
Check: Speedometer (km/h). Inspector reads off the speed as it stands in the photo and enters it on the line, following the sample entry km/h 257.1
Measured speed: km/h 142.5
